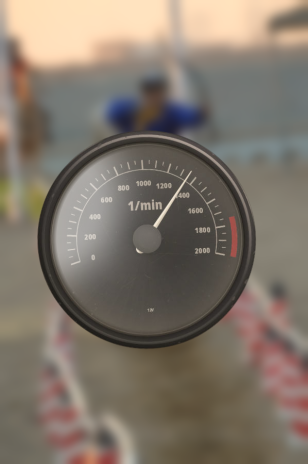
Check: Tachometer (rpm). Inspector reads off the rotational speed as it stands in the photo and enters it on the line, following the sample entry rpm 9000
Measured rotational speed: rpm 1350
